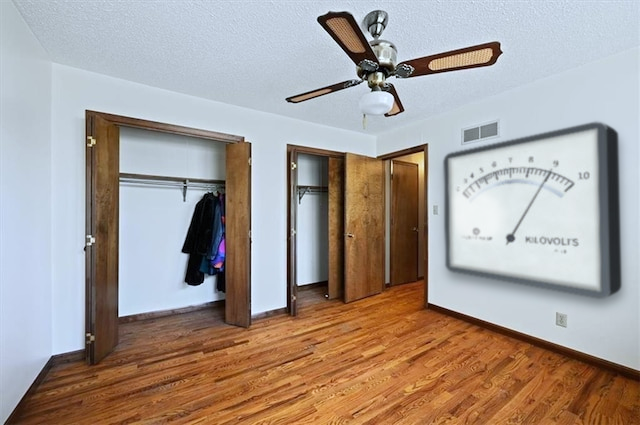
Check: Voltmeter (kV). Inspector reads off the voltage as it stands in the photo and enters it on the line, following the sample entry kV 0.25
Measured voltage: kV 9
